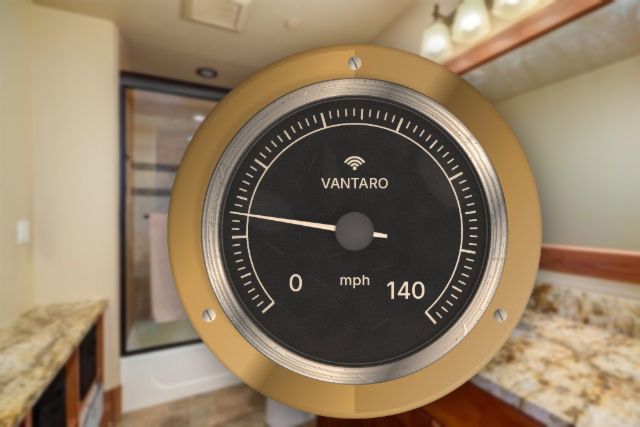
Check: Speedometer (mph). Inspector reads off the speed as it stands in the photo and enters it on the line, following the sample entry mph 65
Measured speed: mph 26
